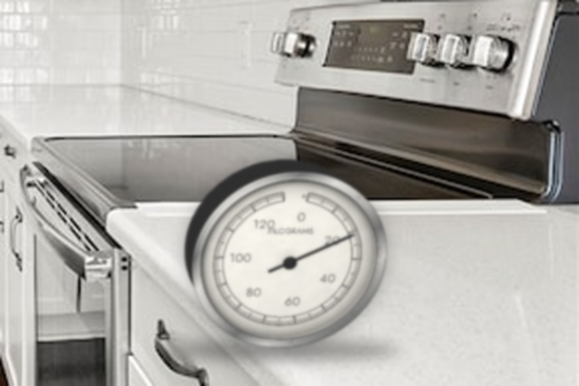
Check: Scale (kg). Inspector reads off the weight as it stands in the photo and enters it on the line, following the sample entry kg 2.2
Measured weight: kg 20
